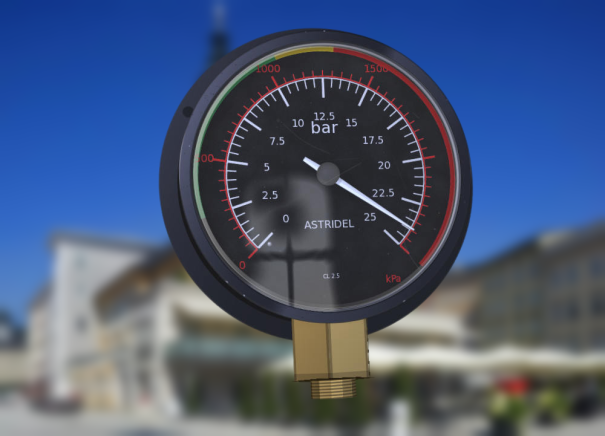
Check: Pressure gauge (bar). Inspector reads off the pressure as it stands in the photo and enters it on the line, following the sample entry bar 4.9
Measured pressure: bar 24
